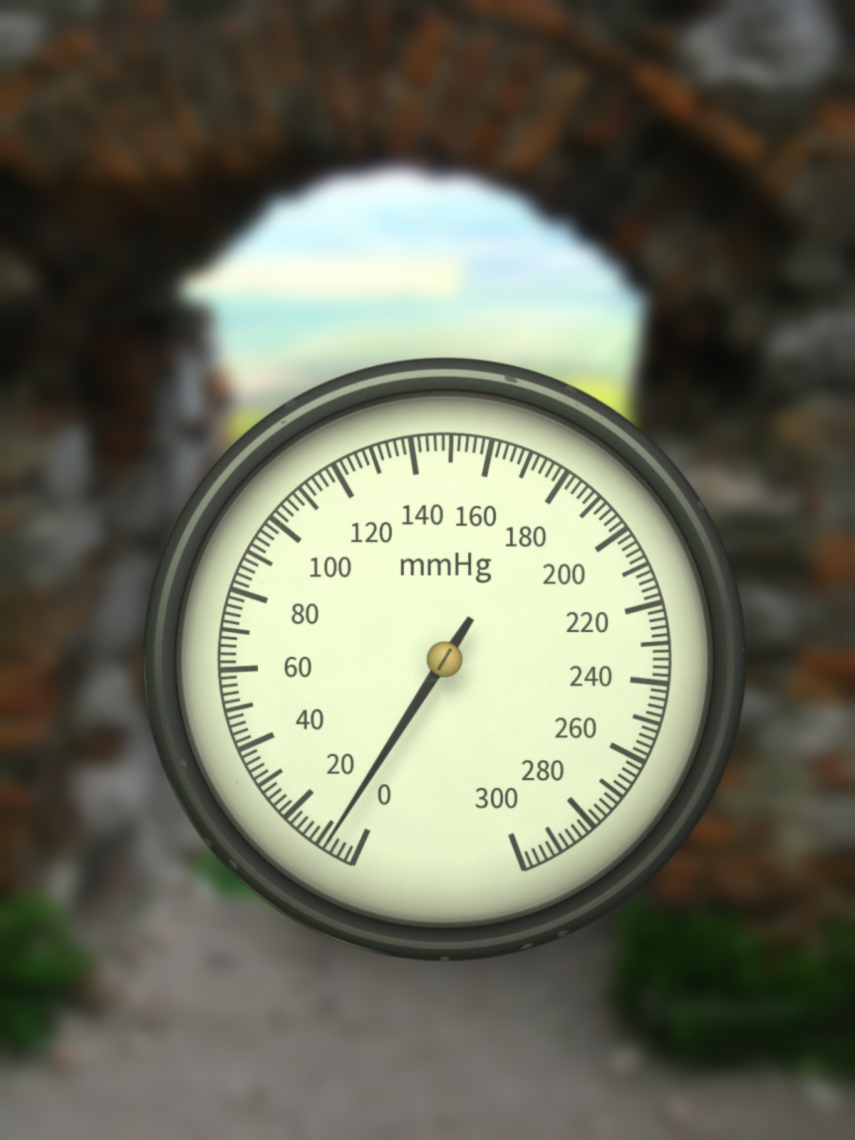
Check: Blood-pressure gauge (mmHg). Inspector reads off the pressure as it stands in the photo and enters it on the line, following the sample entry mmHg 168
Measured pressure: mmHg 8
